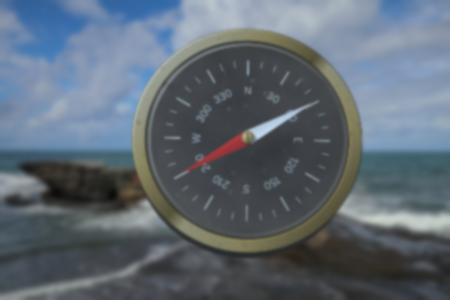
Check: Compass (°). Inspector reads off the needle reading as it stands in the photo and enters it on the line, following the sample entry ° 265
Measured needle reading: ° 240
